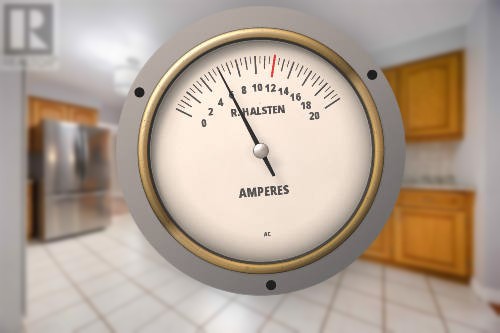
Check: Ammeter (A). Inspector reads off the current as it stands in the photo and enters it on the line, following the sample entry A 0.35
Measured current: A 6
